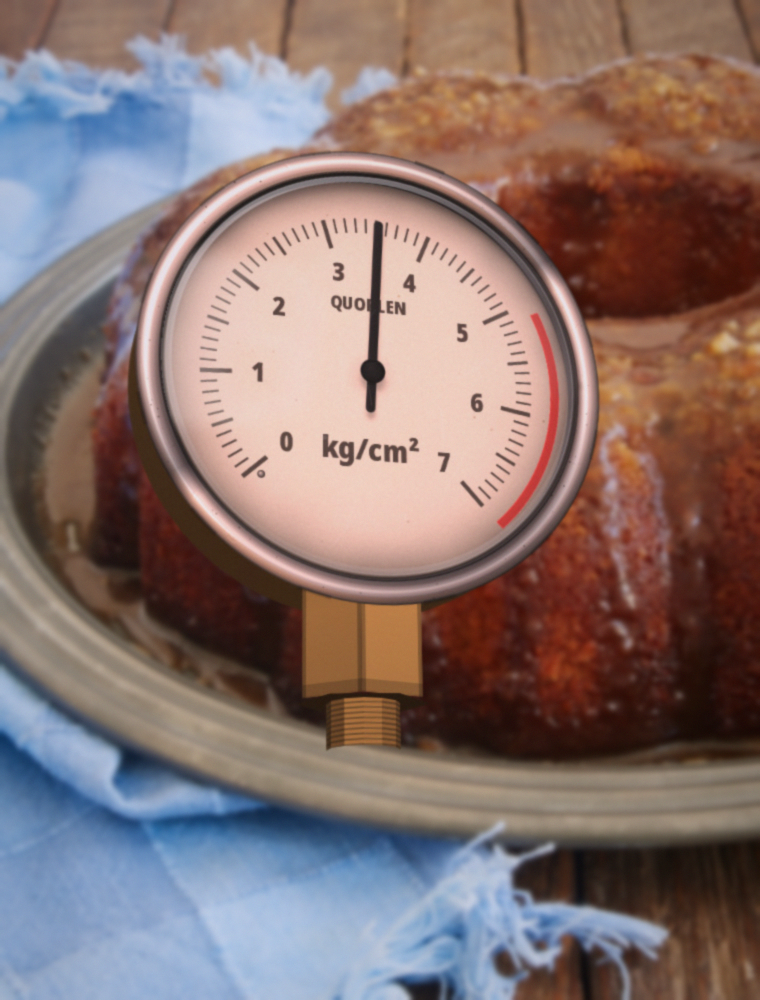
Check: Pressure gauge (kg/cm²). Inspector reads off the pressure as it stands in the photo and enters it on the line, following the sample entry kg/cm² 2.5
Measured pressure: kg/cm² 3.5
